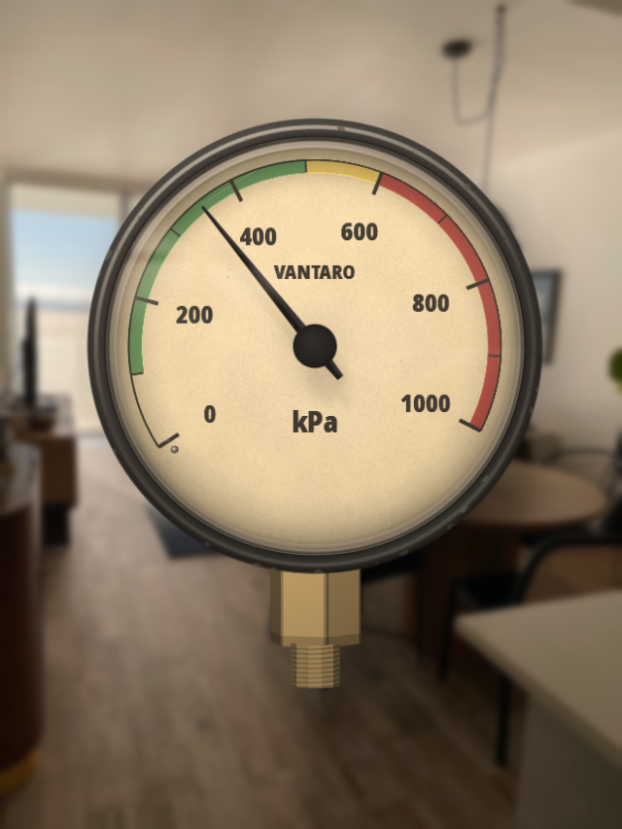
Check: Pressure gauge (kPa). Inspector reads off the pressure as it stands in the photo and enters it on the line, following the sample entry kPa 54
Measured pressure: kPa 350
